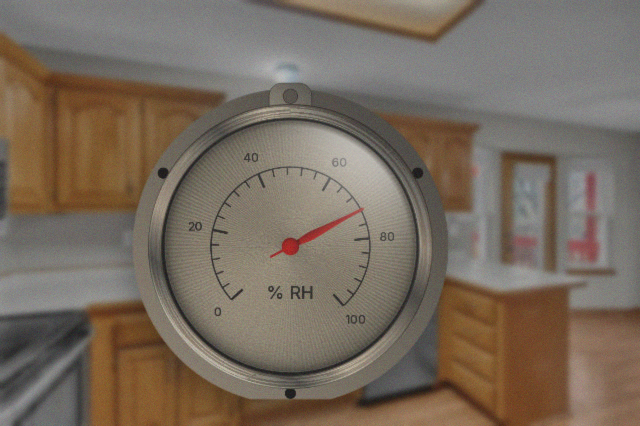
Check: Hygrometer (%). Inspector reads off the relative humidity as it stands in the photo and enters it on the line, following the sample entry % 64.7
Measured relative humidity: % 72
